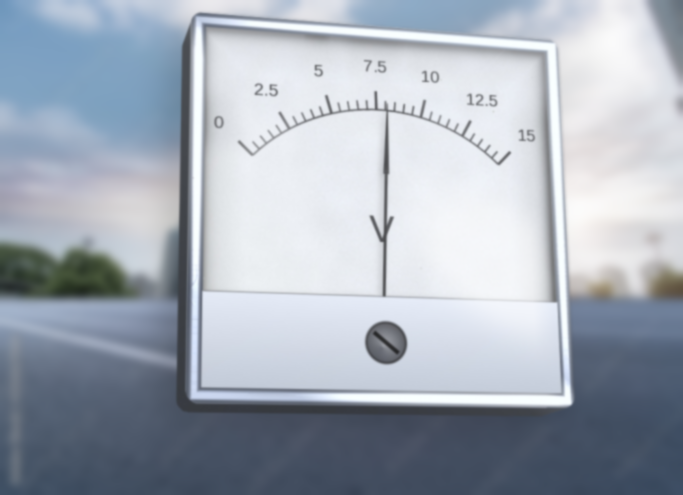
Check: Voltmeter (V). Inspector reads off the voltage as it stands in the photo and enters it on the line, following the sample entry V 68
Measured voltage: V 8
